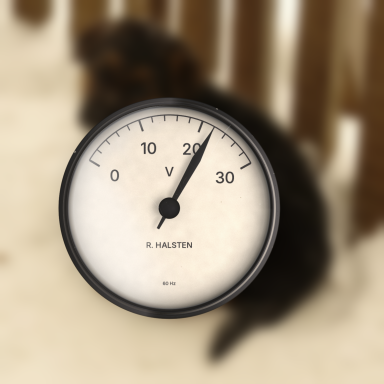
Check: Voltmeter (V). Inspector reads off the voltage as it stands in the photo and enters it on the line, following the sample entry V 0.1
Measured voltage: V 22
